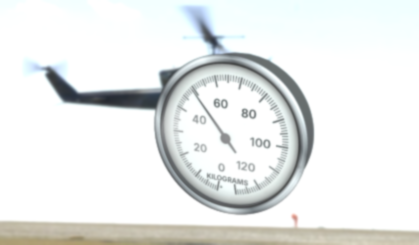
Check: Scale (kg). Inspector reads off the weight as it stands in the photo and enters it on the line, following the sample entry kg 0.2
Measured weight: kg 50
